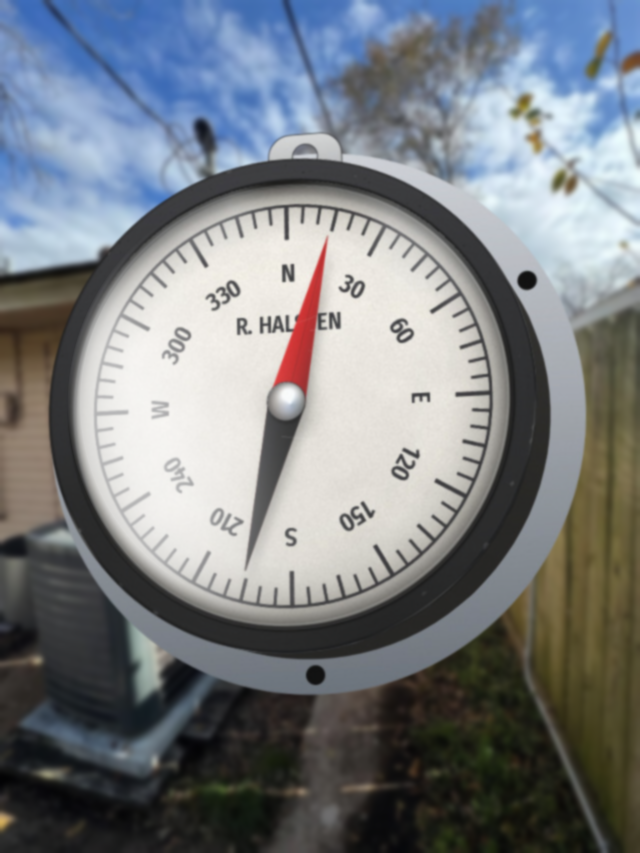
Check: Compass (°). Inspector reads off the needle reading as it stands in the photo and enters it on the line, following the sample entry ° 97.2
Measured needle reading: ° 15
